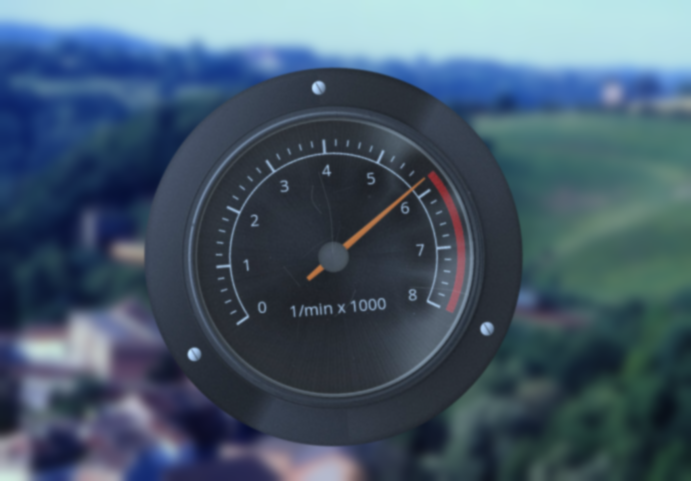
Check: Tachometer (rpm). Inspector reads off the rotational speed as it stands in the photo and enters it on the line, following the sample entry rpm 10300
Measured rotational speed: rpm 5800
